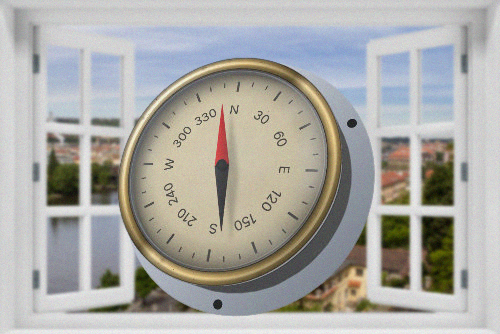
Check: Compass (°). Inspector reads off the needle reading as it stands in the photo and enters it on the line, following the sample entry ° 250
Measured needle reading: ° 350
